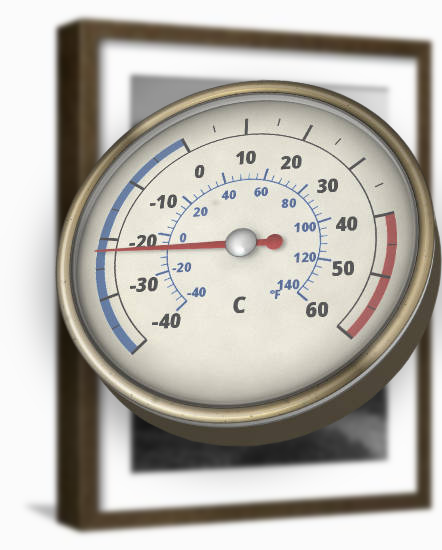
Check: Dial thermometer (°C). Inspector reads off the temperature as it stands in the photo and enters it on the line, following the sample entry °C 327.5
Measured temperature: °C -22.5
